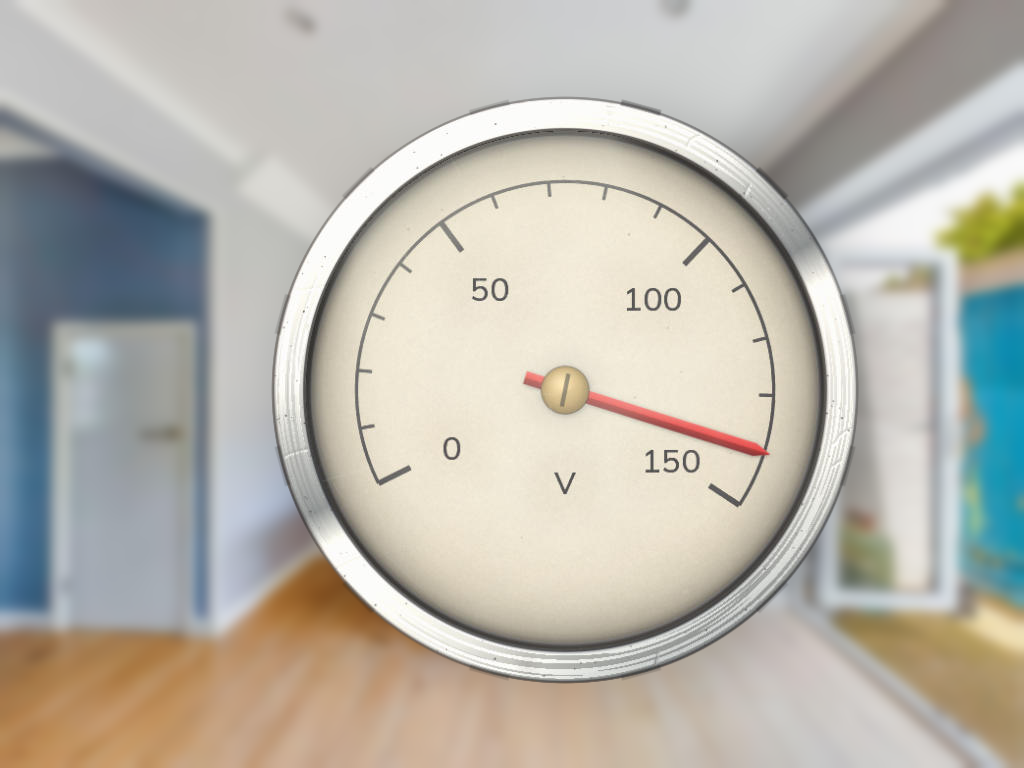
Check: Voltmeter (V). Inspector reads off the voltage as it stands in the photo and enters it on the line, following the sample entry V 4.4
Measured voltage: V 140
